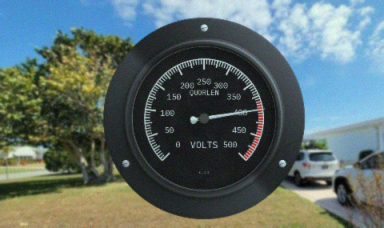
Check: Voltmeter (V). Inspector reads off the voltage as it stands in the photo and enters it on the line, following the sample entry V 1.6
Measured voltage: V 400
